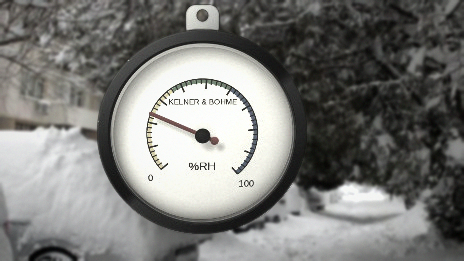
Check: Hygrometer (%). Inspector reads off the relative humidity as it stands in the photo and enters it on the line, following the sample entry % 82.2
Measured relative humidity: % 24
